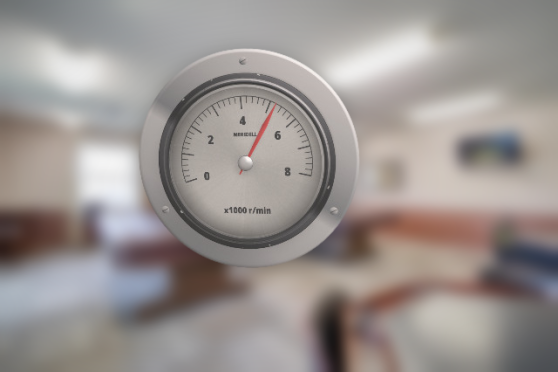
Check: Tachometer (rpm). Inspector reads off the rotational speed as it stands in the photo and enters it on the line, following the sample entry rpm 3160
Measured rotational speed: rpm 5200
